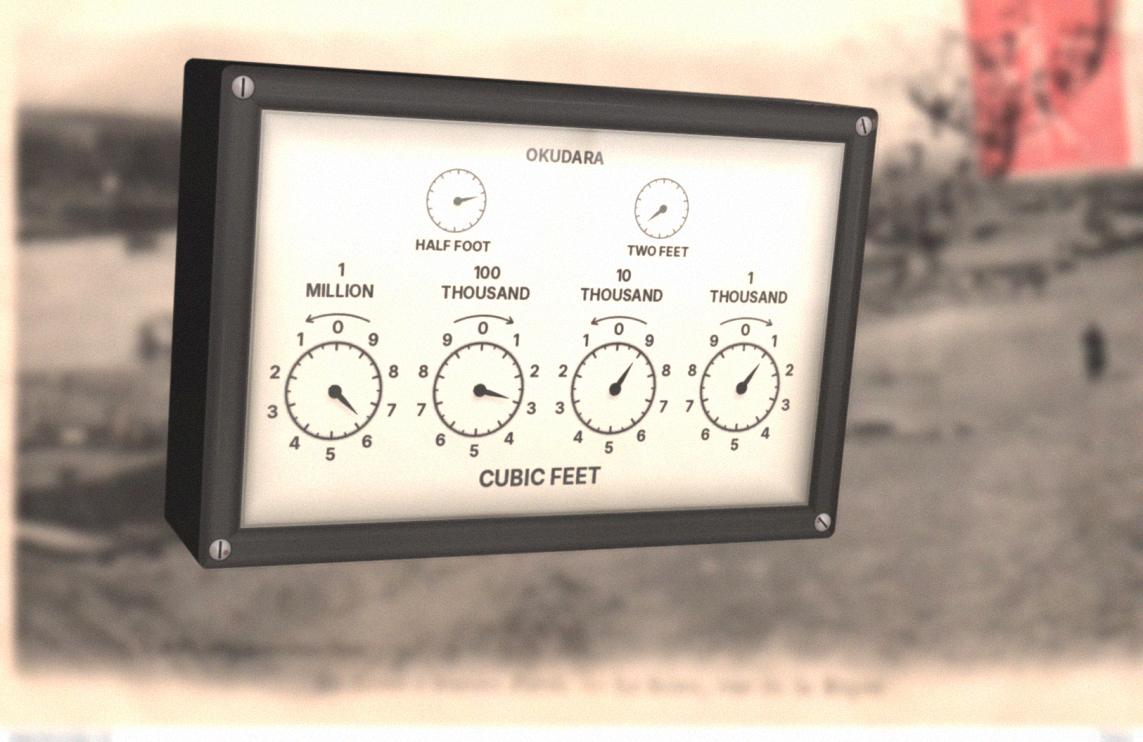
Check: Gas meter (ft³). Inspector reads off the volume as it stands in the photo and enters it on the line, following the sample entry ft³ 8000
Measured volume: ft³ 629100
